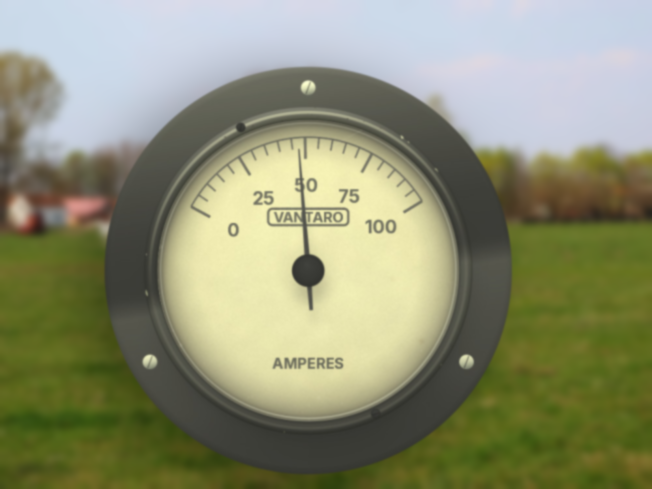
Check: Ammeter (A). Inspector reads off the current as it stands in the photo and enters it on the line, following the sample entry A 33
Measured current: A 47.5
